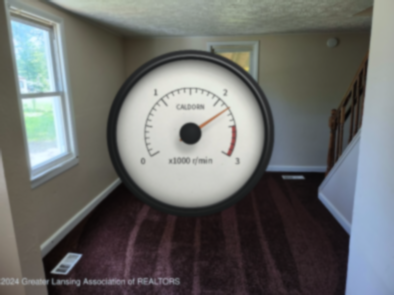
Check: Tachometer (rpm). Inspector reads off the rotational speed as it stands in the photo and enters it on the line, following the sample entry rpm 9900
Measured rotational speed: rpm 2200
